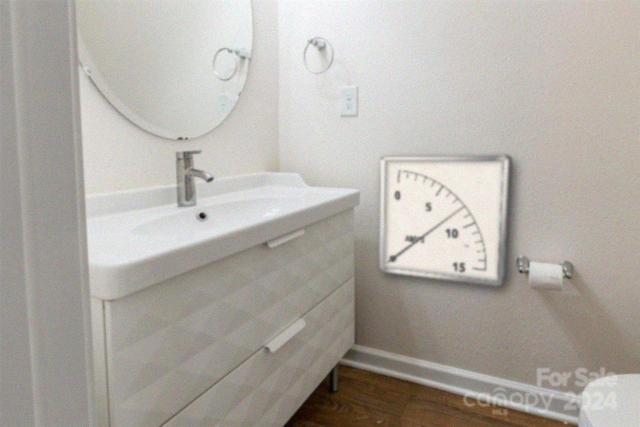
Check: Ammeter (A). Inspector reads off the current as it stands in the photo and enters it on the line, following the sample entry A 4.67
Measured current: A 8
